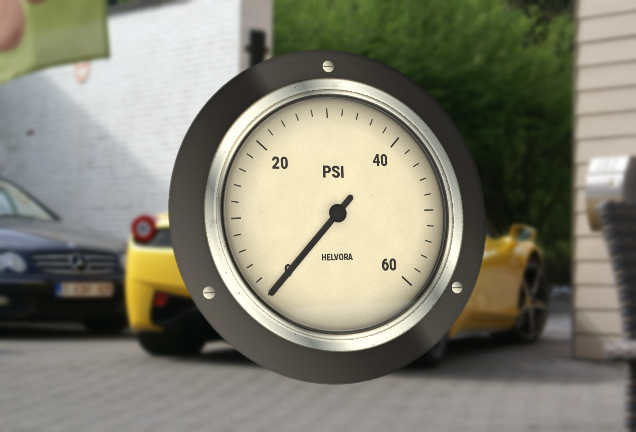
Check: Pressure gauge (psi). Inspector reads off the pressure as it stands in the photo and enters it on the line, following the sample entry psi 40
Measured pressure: psi 0
